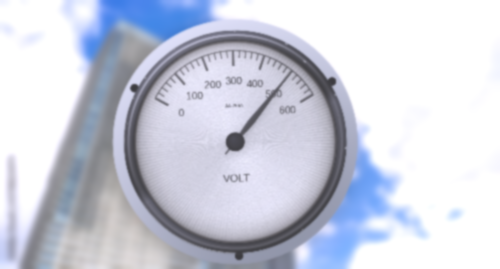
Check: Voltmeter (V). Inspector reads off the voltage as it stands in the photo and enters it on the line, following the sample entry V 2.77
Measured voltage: V 500
